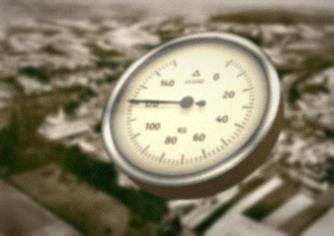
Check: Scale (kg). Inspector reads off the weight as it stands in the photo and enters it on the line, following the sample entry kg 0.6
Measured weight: kg 120
